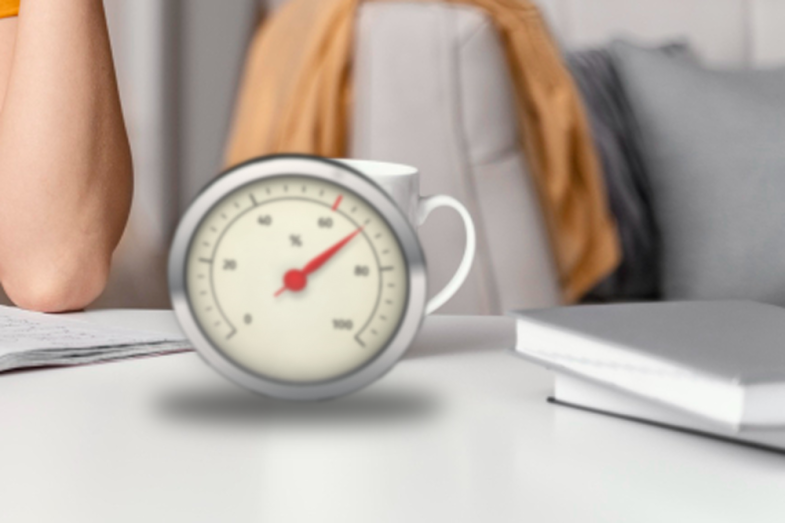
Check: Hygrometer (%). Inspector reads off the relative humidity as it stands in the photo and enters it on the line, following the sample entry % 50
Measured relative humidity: % 68
